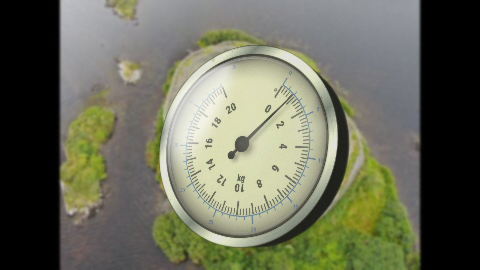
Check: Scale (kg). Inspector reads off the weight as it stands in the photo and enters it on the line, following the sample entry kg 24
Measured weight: kg 1
